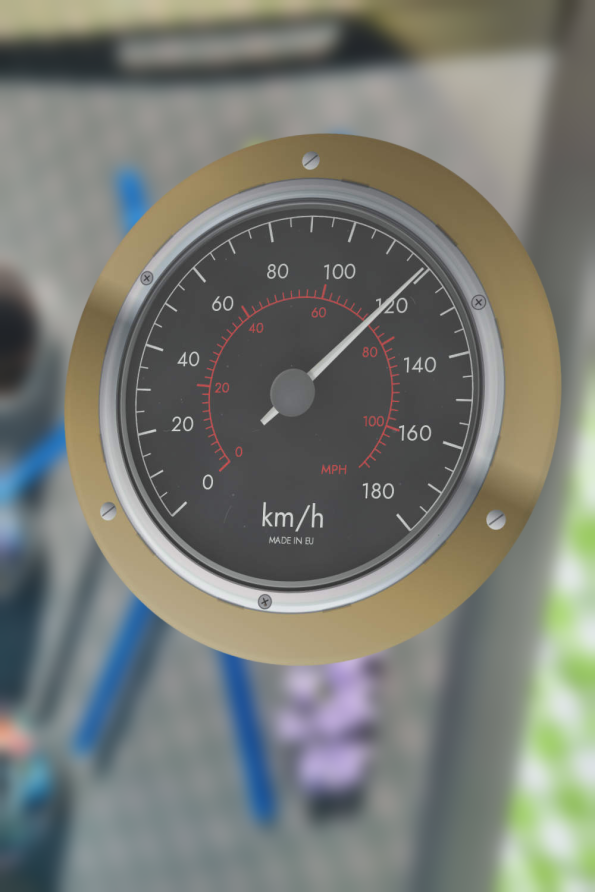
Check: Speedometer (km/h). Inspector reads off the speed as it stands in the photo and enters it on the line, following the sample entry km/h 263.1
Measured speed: km/h 120
